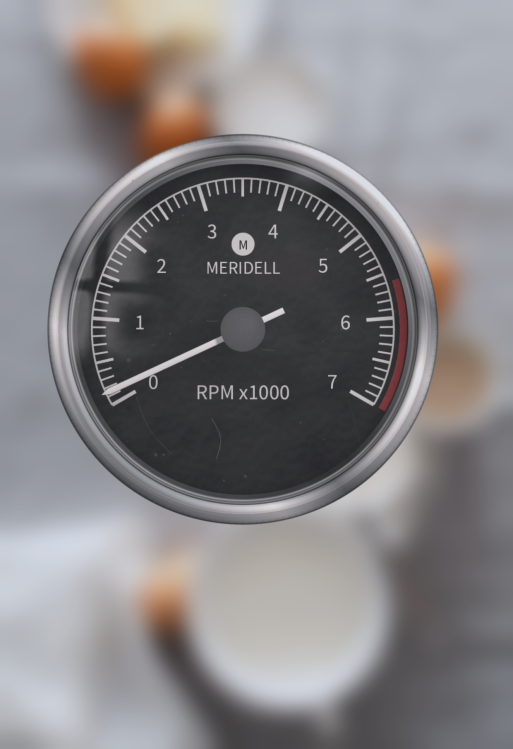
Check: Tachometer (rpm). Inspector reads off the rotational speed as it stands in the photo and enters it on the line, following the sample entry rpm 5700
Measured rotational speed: rpm 150
